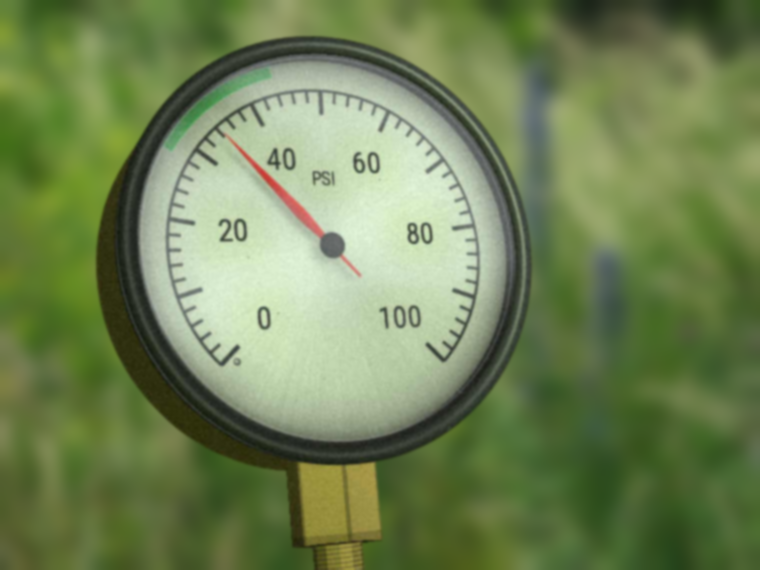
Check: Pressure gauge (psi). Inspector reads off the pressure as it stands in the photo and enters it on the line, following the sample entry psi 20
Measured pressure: psi 34
